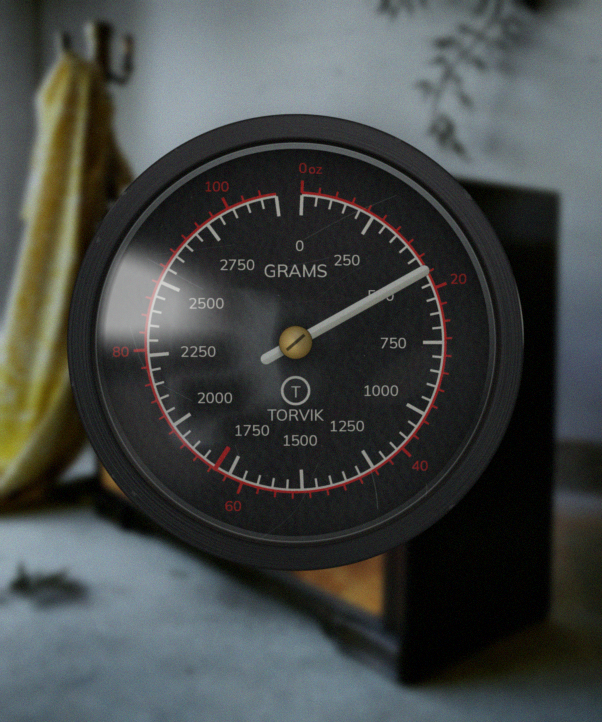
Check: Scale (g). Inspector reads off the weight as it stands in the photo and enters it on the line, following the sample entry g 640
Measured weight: g 500
